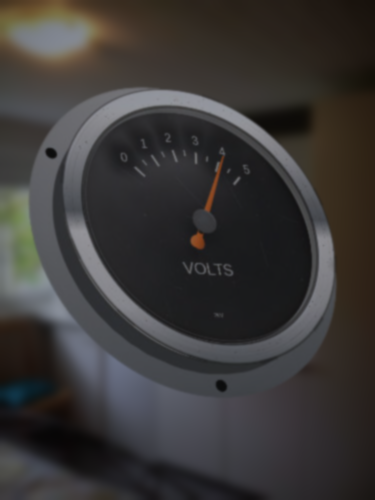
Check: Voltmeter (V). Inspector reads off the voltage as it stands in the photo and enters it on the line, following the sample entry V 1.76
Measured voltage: V 4
